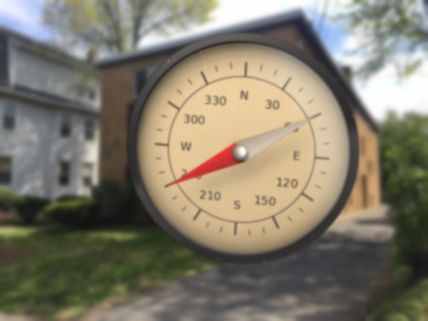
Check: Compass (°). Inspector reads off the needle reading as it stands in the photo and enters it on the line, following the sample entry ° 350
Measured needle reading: ° 240
